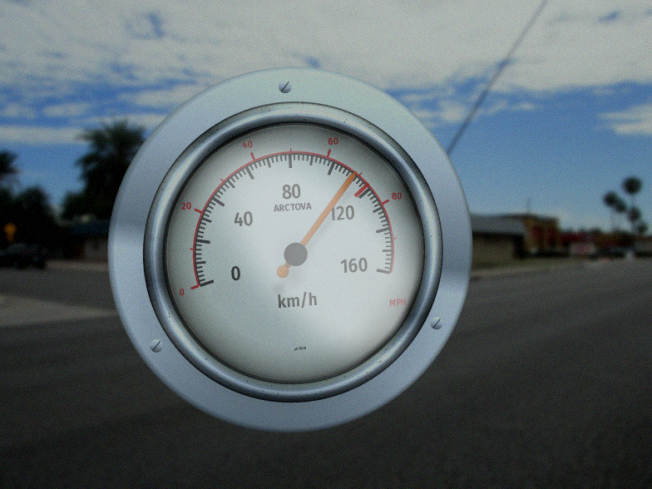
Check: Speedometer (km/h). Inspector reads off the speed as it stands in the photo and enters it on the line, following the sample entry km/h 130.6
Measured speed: km/h 110
